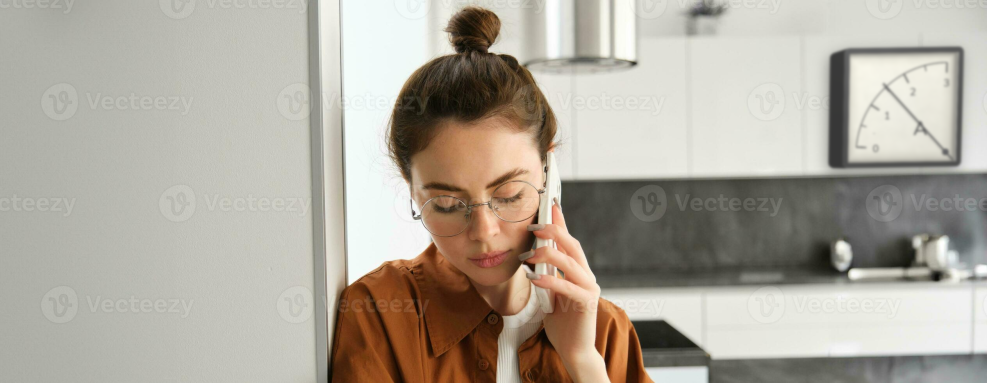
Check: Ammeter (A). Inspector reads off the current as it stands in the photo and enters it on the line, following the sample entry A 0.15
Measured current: A 1.5
